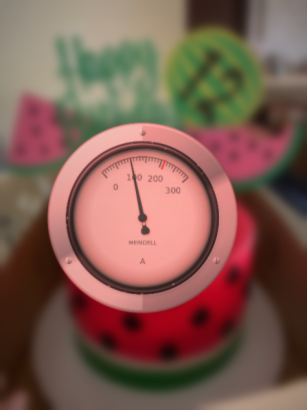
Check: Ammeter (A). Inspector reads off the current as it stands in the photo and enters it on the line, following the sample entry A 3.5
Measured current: A 100
